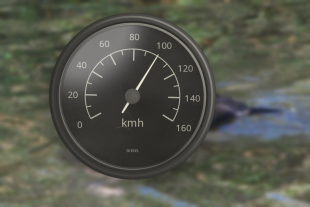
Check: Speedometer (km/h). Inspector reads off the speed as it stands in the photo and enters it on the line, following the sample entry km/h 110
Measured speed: km/h 100
